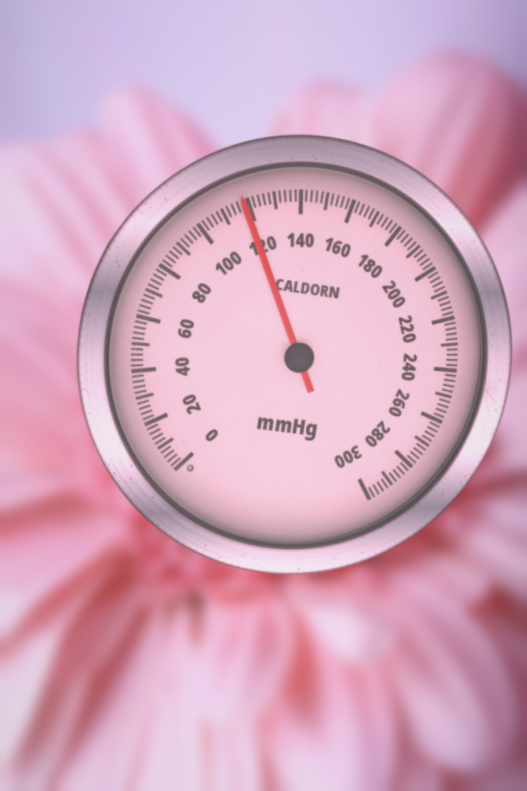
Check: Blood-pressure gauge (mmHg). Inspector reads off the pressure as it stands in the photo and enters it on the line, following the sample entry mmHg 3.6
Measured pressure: mmHg 118
